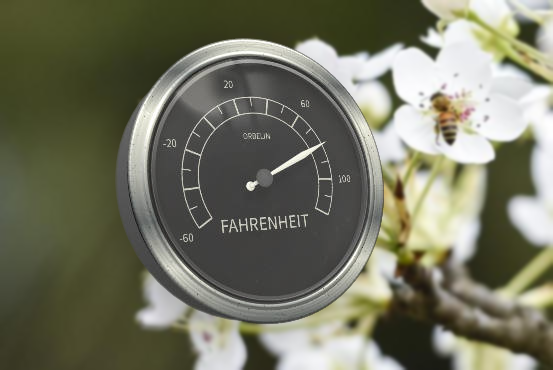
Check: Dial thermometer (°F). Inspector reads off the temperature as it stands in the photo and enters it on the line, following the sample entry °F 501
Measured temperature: °F 80
